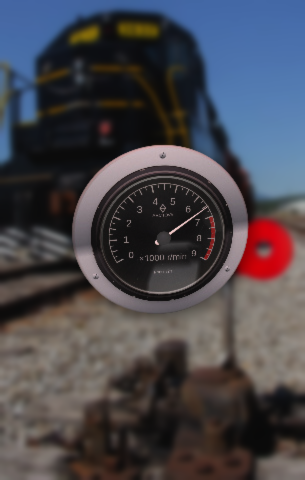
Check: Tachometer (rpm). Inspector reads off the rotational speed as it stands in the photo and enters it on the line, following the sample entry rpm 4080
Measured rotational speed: rpm 6500
